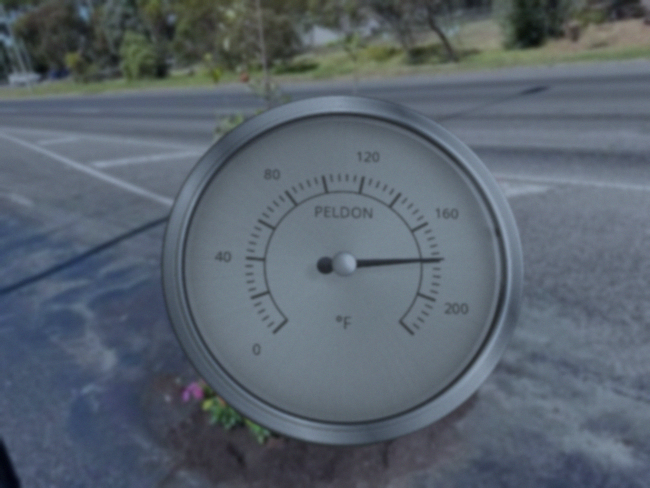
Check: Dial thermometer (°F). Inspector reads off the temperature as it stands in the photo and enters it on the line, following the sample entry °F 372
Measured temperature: °F 180
